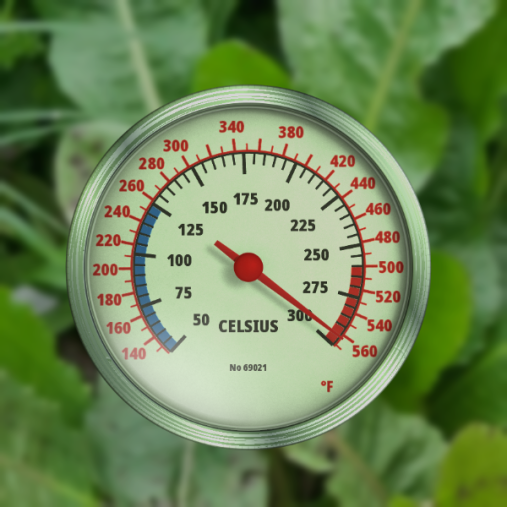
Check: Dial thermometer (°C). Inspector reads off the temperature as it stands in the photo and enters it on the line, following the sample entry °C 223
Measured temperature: °C 295
